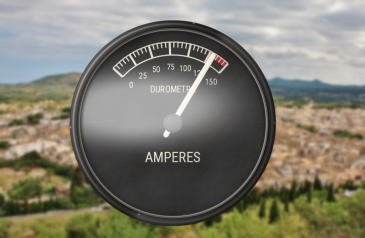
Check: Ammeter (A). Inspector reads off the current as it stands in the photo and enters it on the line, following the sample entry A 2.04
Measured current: A 130
